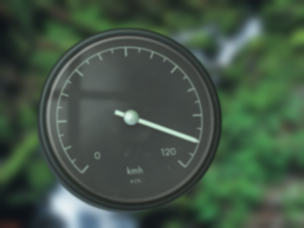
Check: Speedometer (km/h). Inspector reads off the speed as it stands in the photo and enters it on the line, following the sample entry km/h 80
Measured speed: km/h 110
